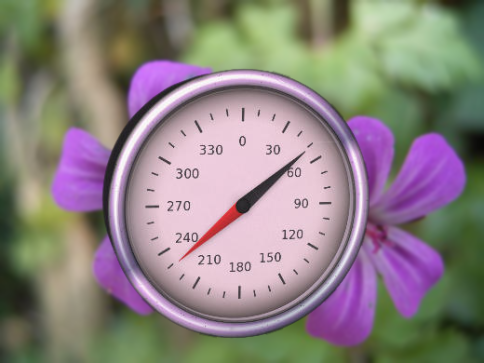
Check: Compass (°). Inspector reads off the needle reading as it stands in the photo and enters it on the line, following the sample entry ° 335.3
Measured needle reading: ° 230
